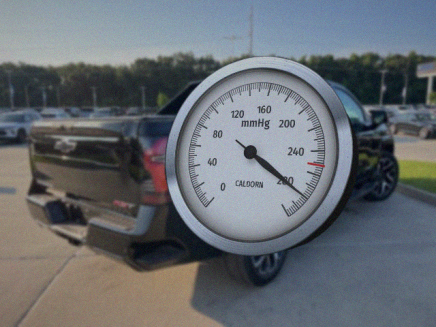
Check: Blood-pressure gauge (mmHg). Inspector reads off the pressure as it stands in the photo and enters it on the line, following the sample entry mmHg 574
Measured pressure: mmHg 280
